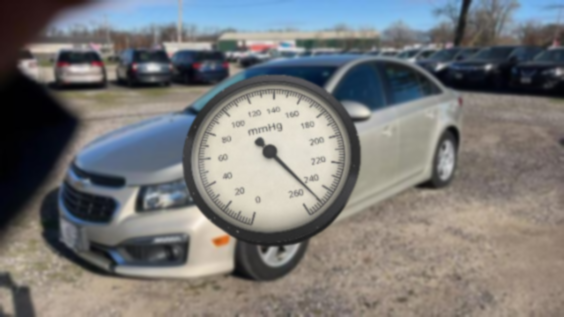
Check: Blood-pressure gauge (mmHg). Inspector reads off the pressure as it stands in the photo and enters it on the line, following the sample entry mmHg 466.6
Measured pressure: mmHg 250
